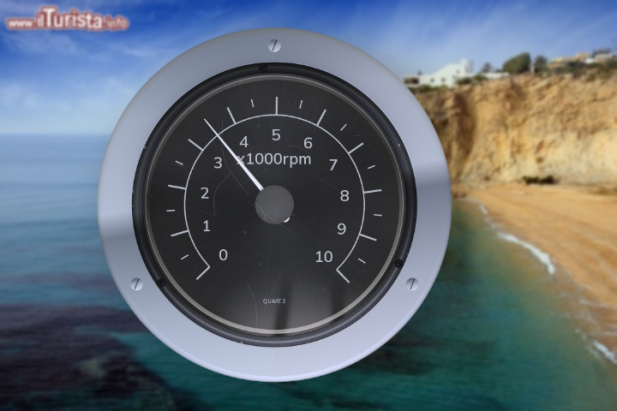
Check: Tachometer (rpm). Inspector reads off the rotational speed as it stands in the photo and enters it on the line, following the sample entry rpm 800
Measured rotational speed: rpm 3500
